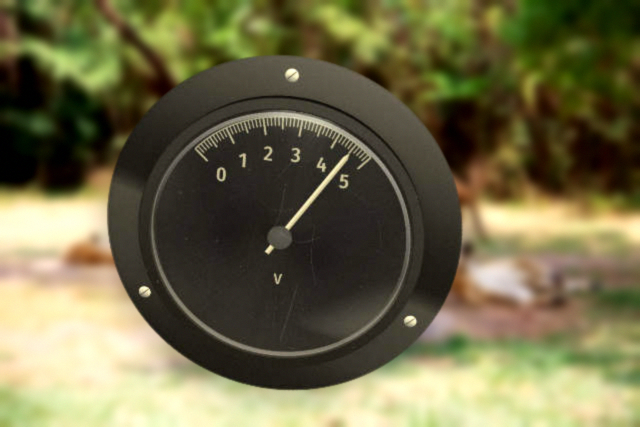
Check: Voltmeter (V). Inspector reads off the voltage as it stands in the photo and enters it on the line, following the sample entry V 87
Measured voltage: V 4.5
